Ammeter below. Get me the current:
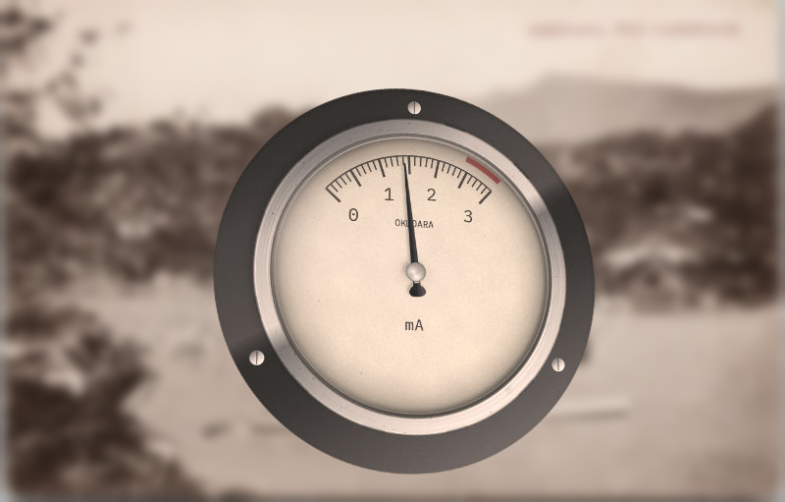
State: 1.4 mA
